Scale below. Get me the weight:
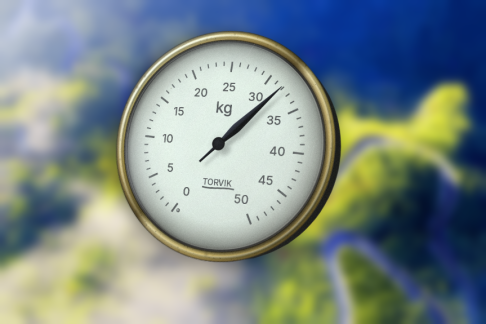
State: 32 kg
